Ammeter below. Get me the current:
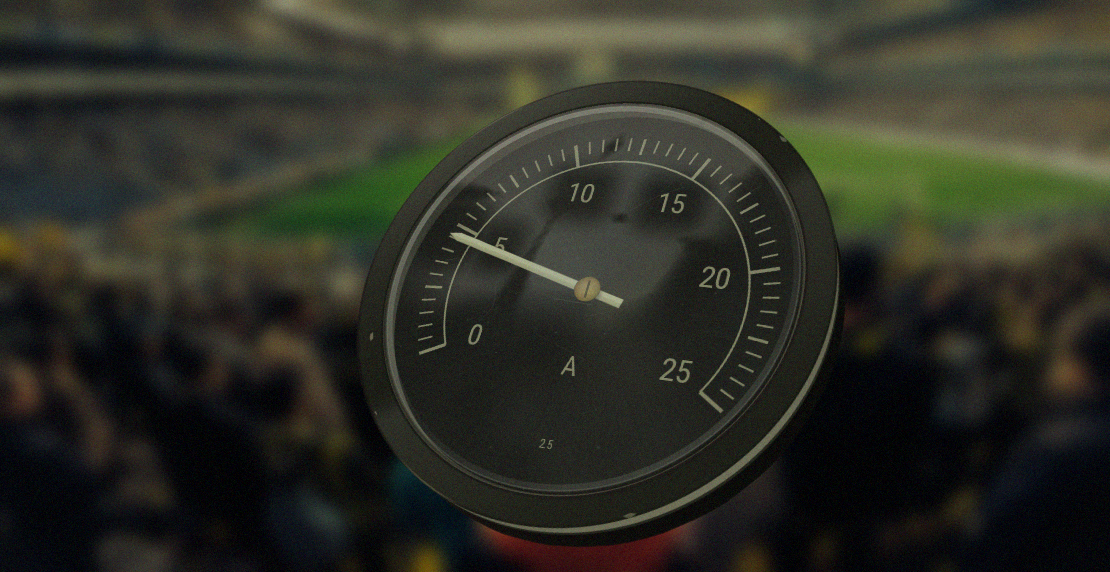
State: 4.5 A
